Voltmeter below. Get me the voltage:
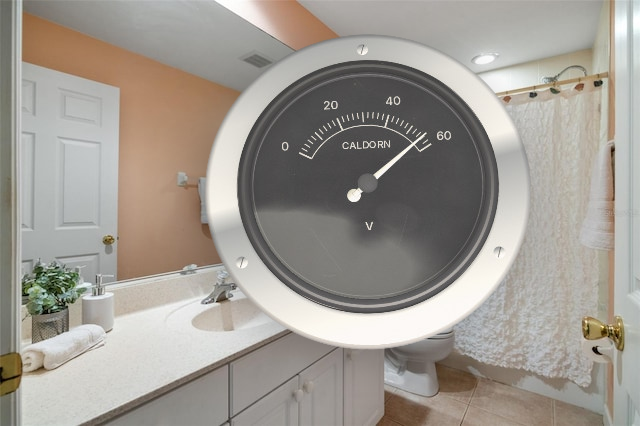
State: 56 V
